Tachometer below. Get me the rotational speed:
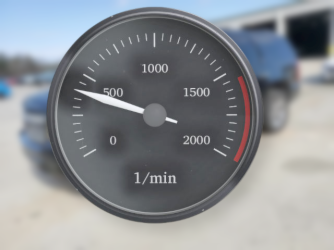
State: 400 rpm
